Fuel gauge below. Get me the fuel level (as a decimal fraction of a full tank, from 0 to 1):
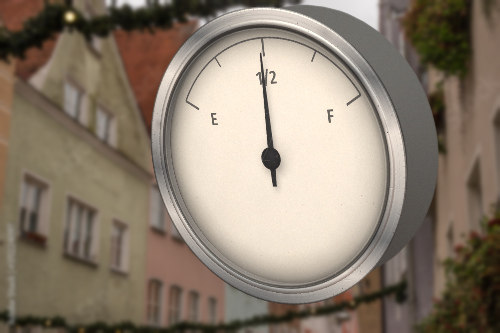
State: 0.5
